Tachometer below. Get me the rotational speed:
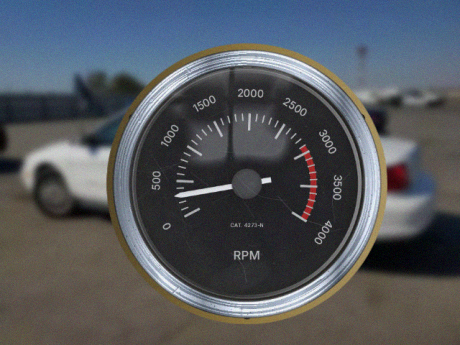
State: 300 rpm
